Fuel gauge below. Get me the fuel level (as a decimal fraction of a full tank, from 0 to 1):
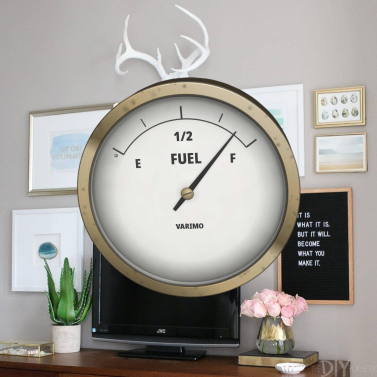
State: 0.875
